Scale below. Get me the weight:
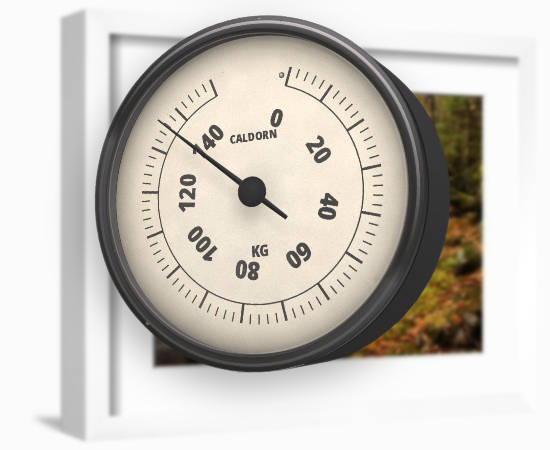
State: 136 kg
